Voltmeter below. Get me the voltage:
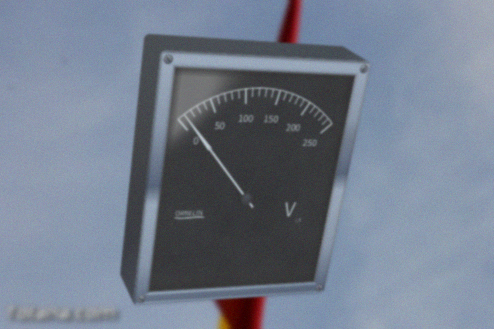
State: 10 V
